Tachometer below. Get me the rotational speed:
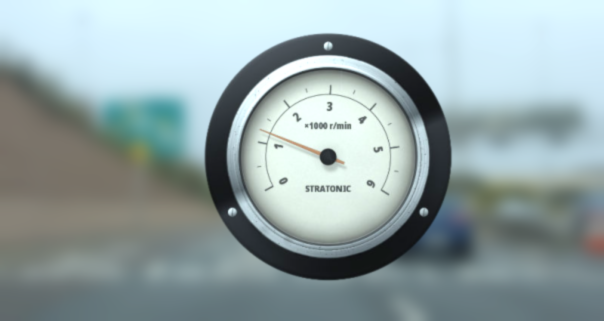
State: 1250 rpm
